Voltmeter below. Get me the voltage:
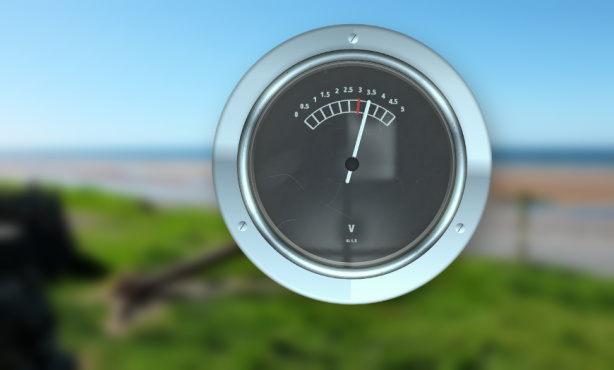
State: 3.5 V
